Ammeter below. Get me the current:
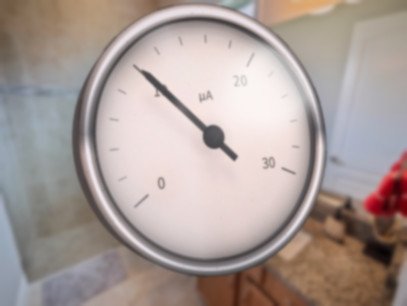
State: 10 µA
